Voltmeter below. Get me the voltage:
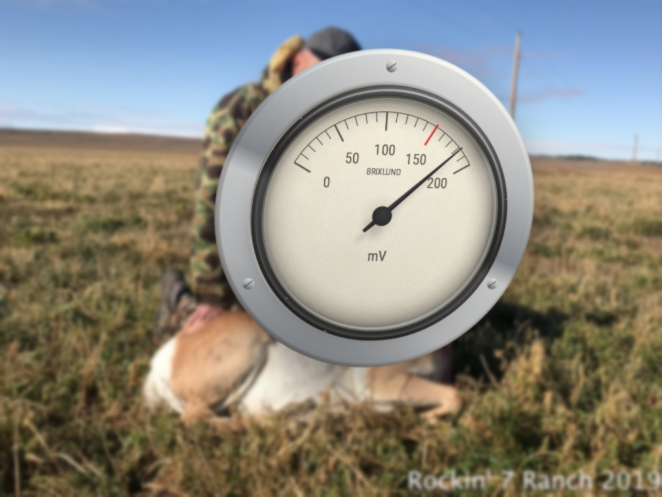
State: 180 mV
